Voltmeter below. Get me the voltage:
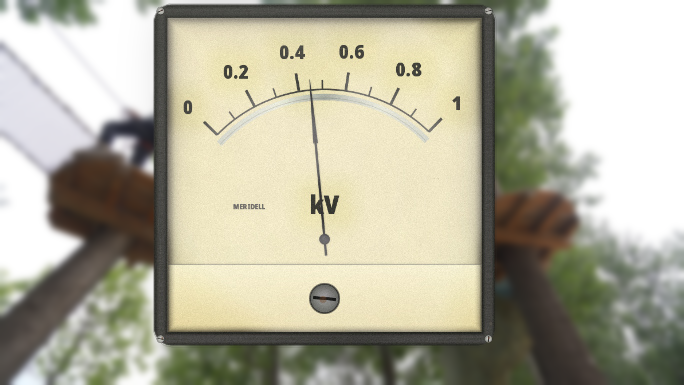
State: 0.45 kV
